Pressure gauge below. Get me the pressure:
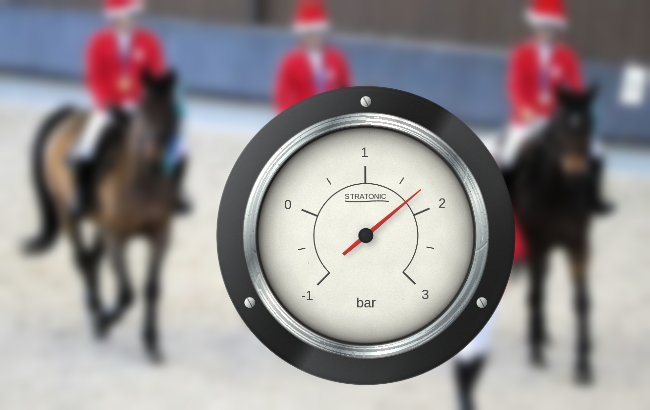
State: 1.75 bar
